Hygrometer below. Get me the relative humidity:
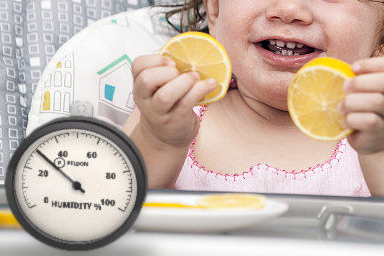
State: 30 %
